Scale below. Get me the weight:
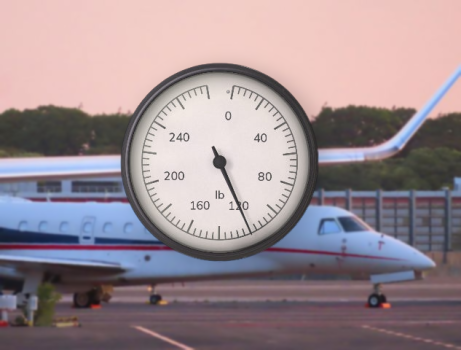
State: 120 lb
